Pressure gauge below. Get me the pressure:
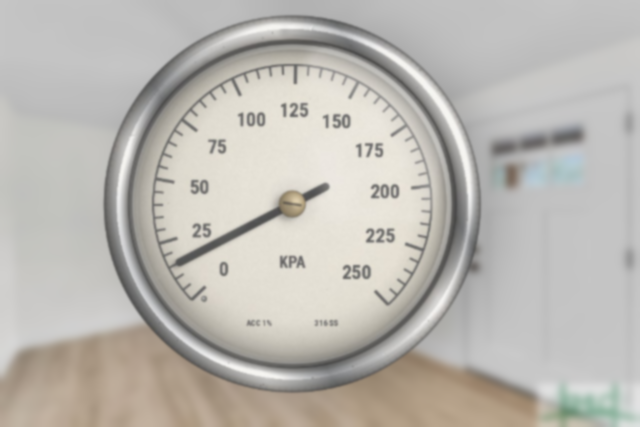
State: 15 kPa
